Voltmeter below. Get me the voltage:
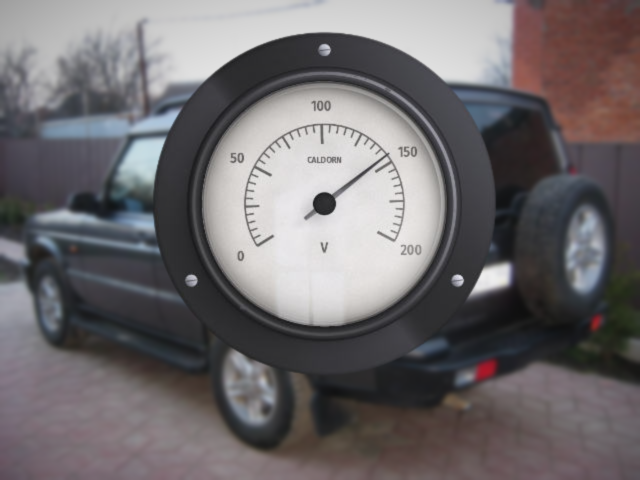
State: 145 V
